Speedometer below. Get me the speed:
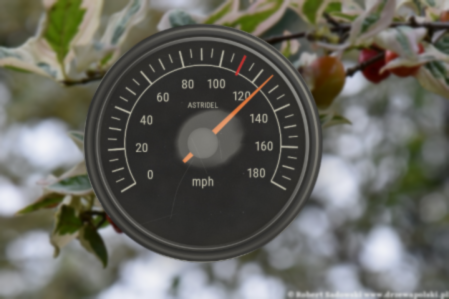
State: 125 mph
